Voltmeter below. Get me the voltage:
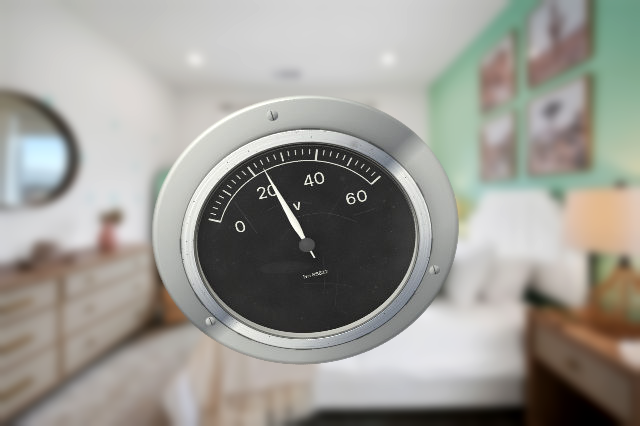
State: 24 V
